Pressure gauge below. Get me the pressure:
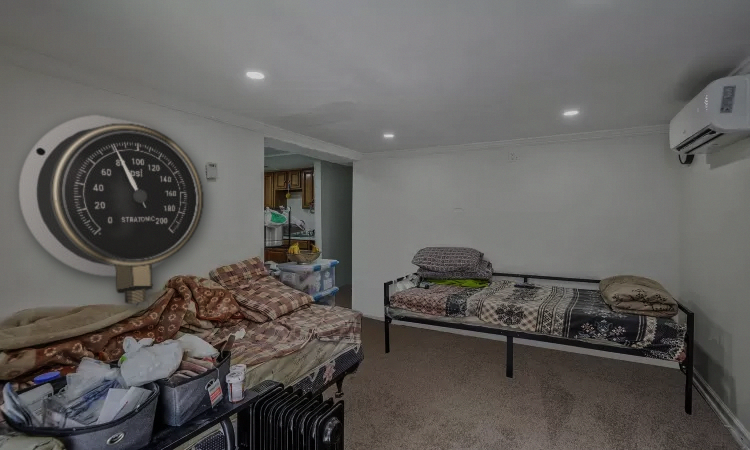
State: 80 psi
